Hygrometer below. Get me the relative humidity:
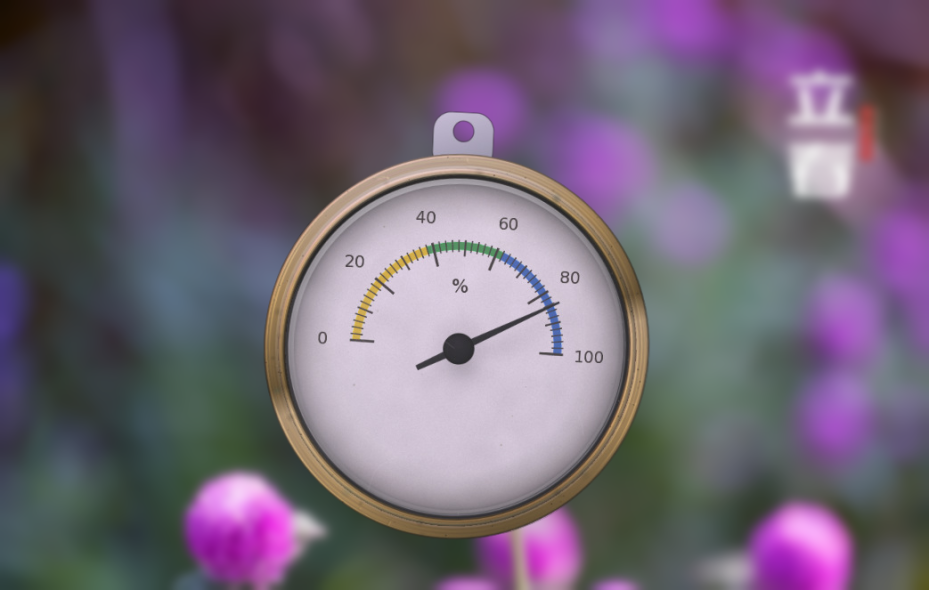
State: 84 %
